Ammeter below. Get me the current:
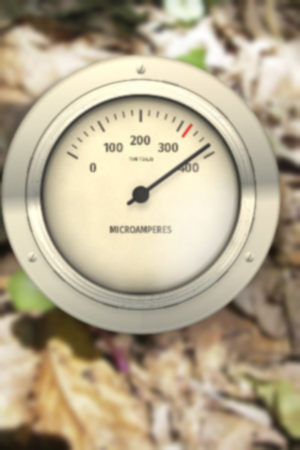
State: 380 µA
